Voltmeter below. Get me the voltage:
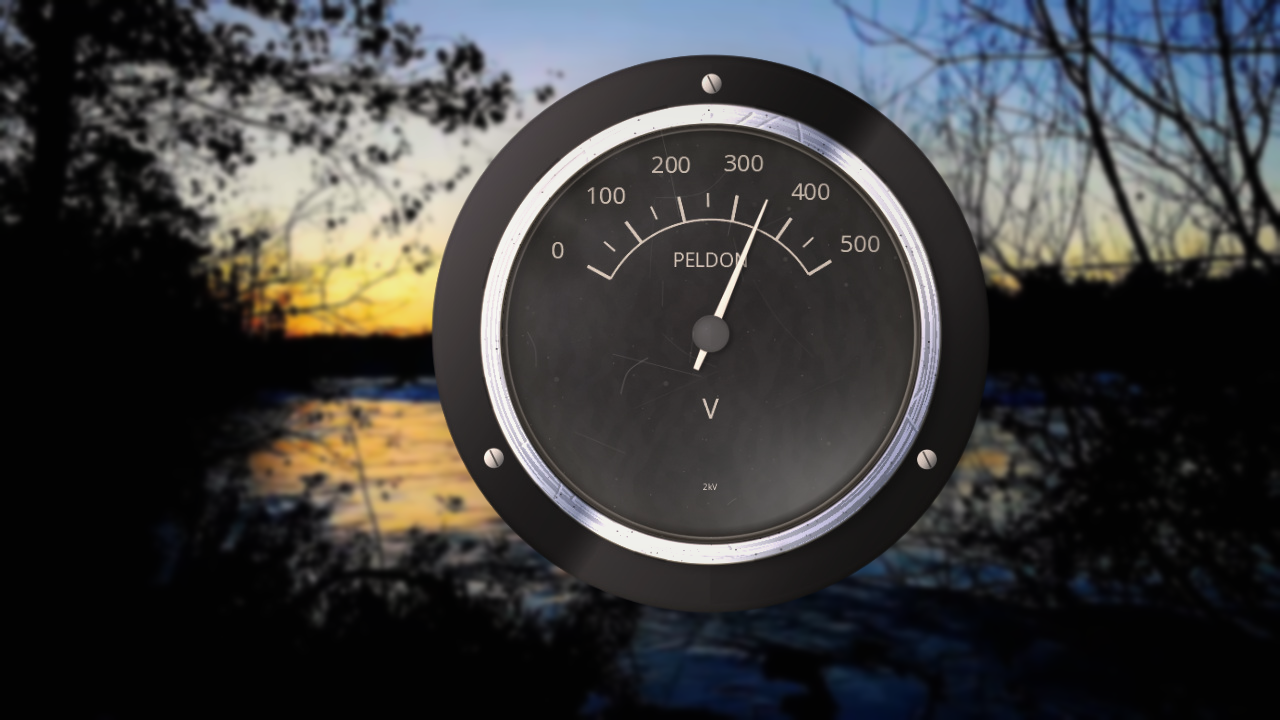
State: 350 V
